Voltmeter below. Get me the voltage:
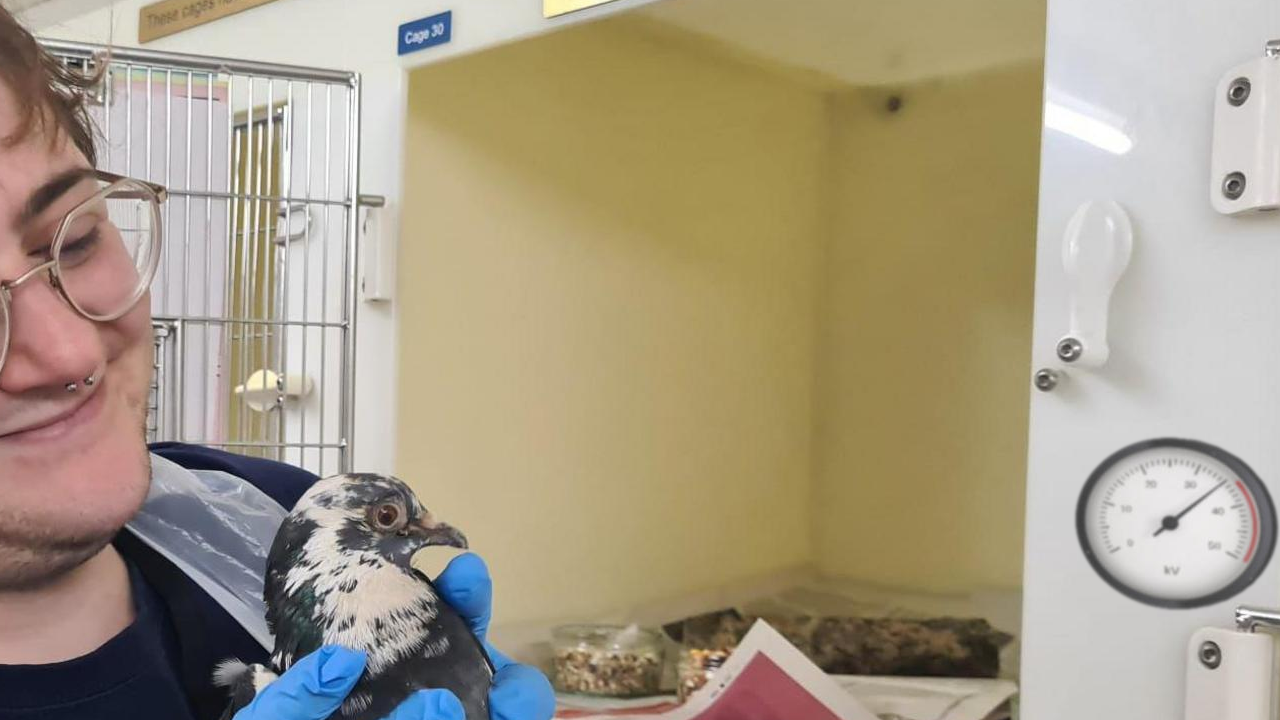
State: 35 kV
